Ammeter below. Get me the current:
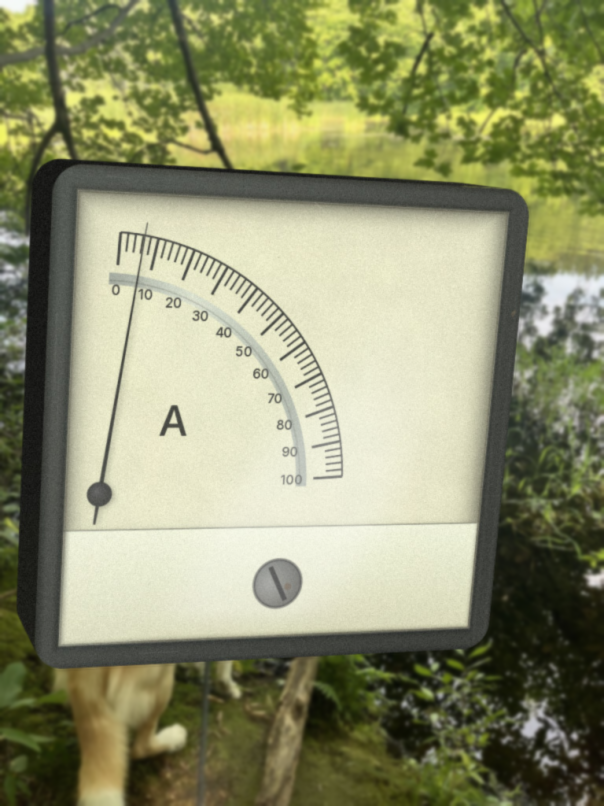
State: 6 A
